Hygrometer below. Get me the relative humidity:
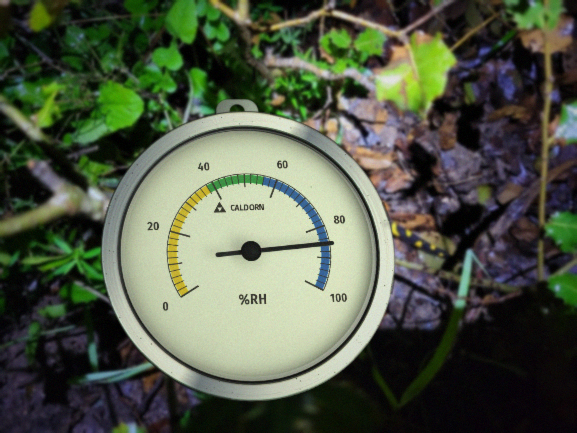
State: 86 %
